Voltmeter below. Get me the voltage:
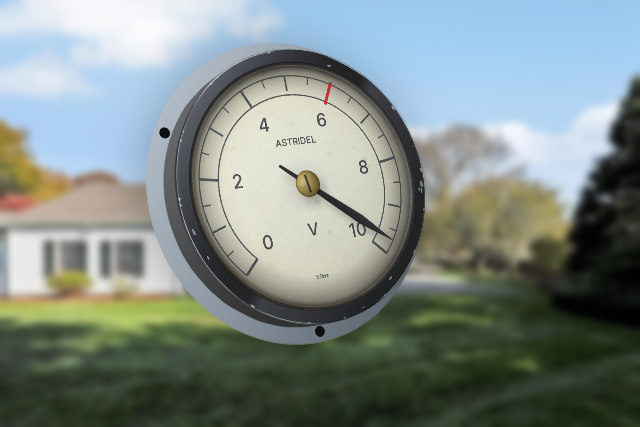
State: 9.75 V
